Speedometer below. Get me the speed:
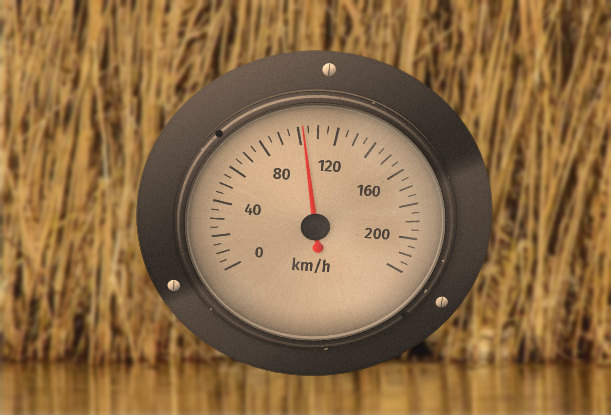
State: 102.5 km/h
